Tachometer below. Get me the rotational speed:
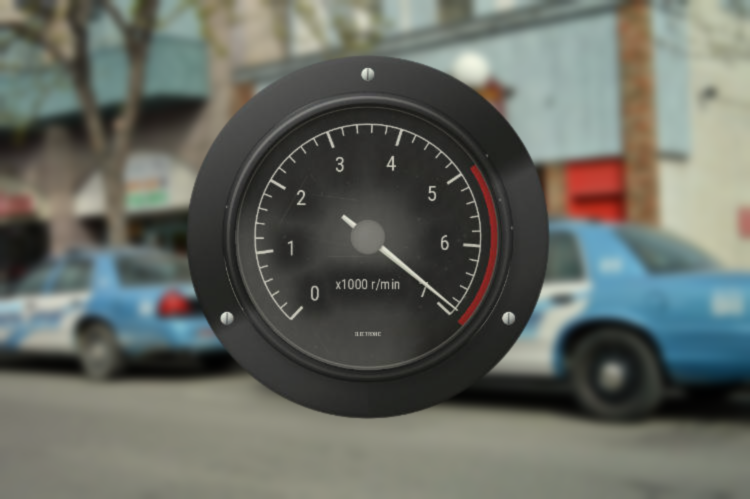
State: 6900 rpm
